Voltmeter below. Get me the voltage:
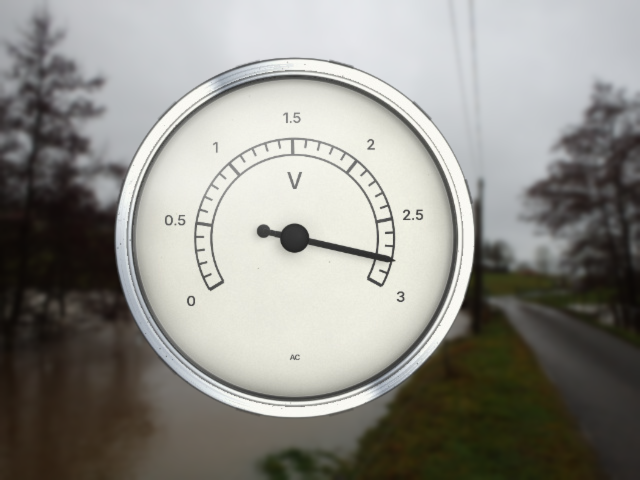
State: 2.8 V
